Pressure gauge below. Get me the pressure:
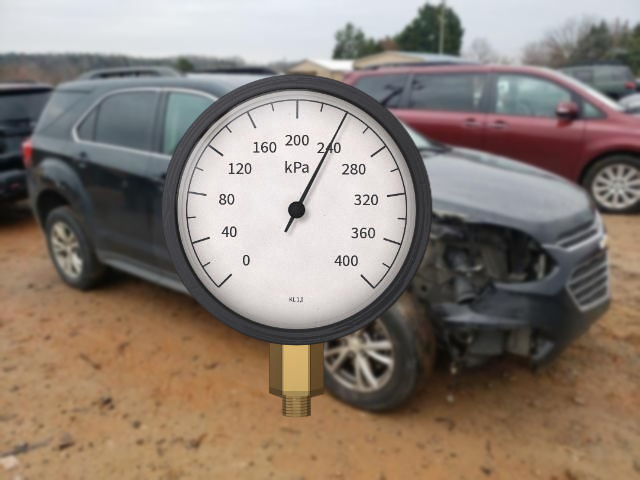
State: 240 kPa
